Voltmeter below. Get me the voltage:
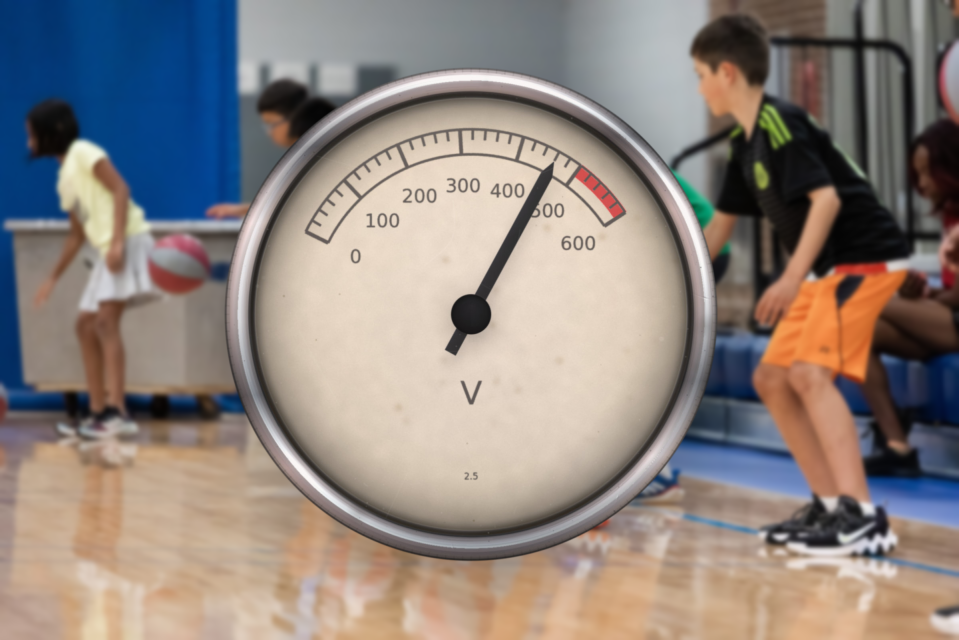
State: 460 V
